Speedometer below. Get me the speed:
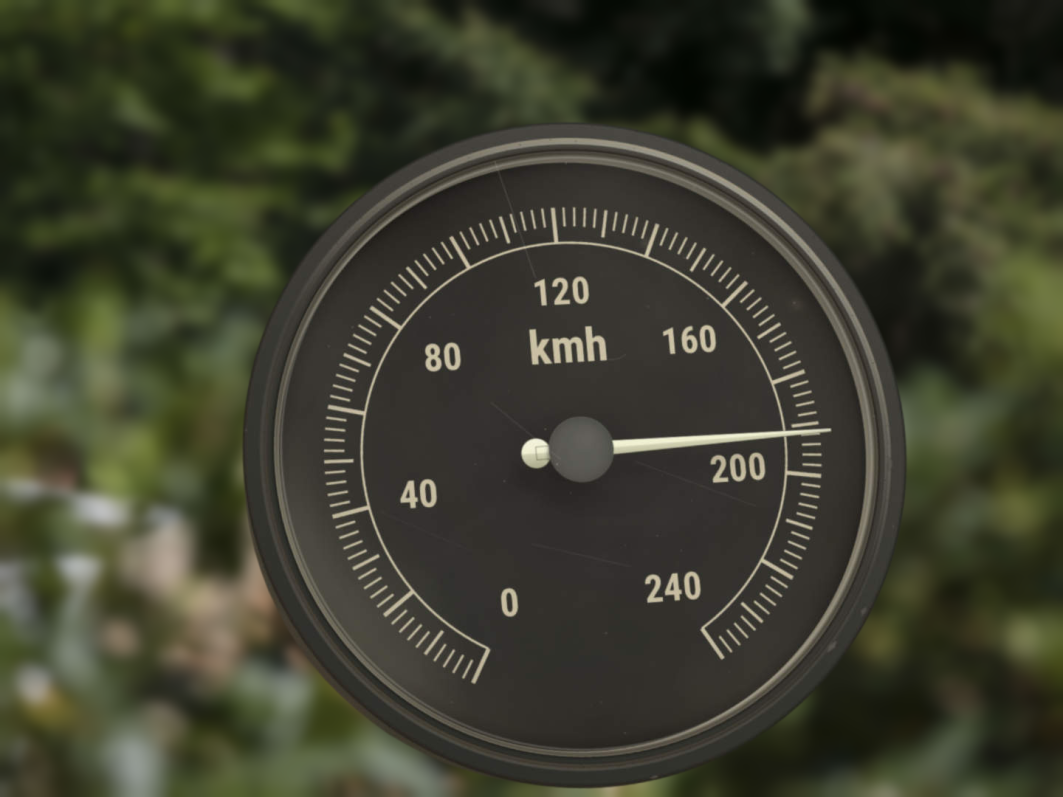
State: 192 km/h
